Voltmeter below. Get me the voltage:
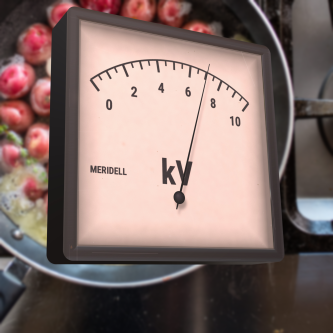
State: 7 kV
